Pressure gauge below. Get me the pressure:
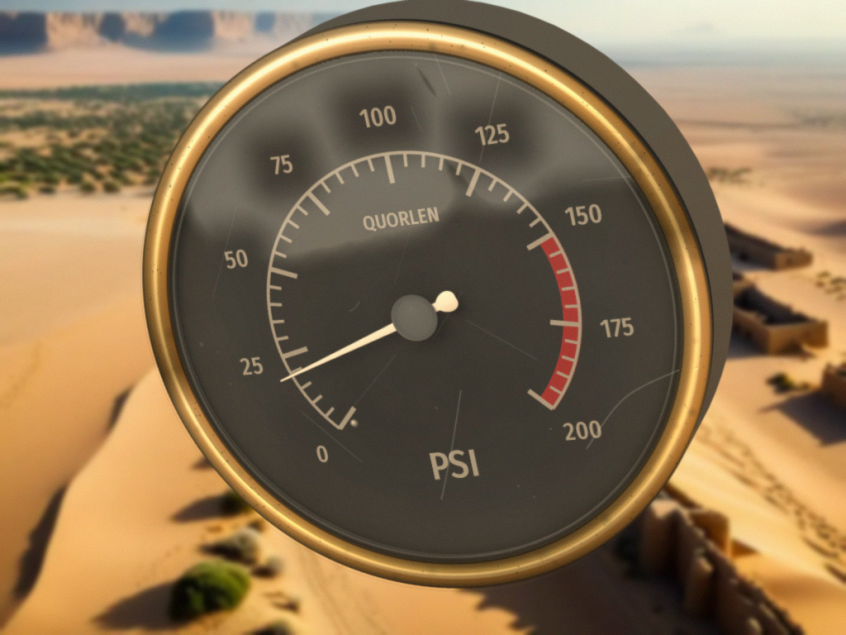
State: 20 psi
